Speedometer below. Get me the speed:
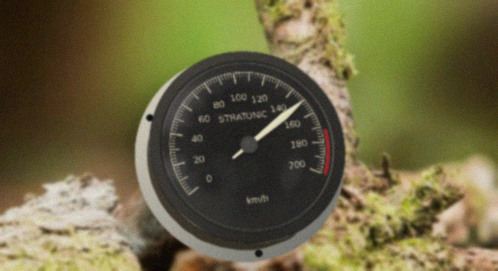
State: 150 km/h
